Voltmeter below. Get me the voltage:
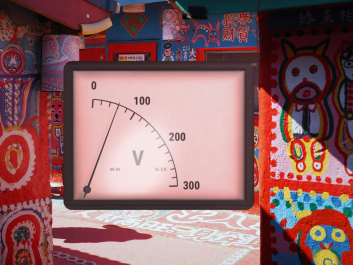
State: 60 V
